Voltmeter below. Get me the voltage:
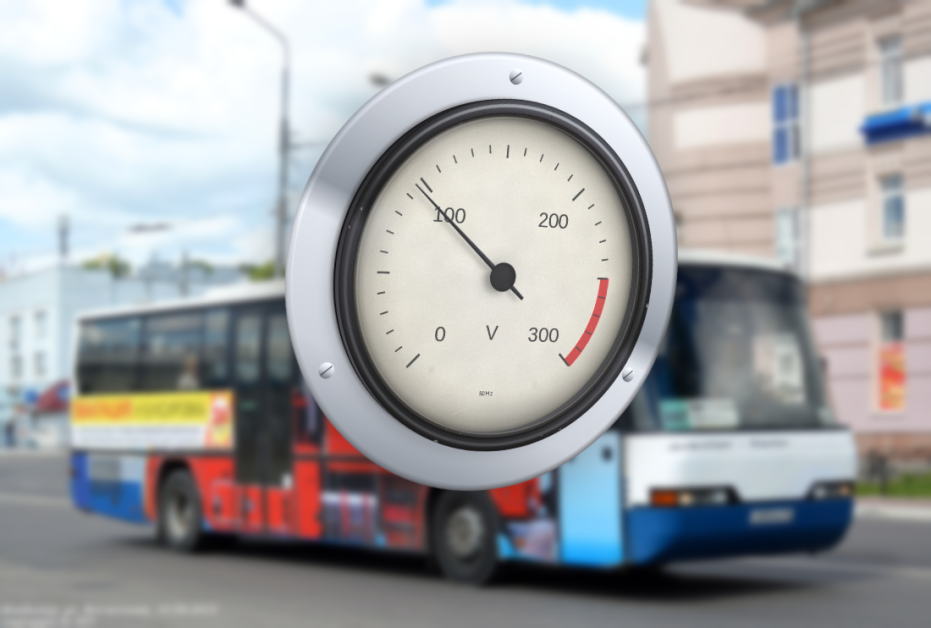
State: 95 V
